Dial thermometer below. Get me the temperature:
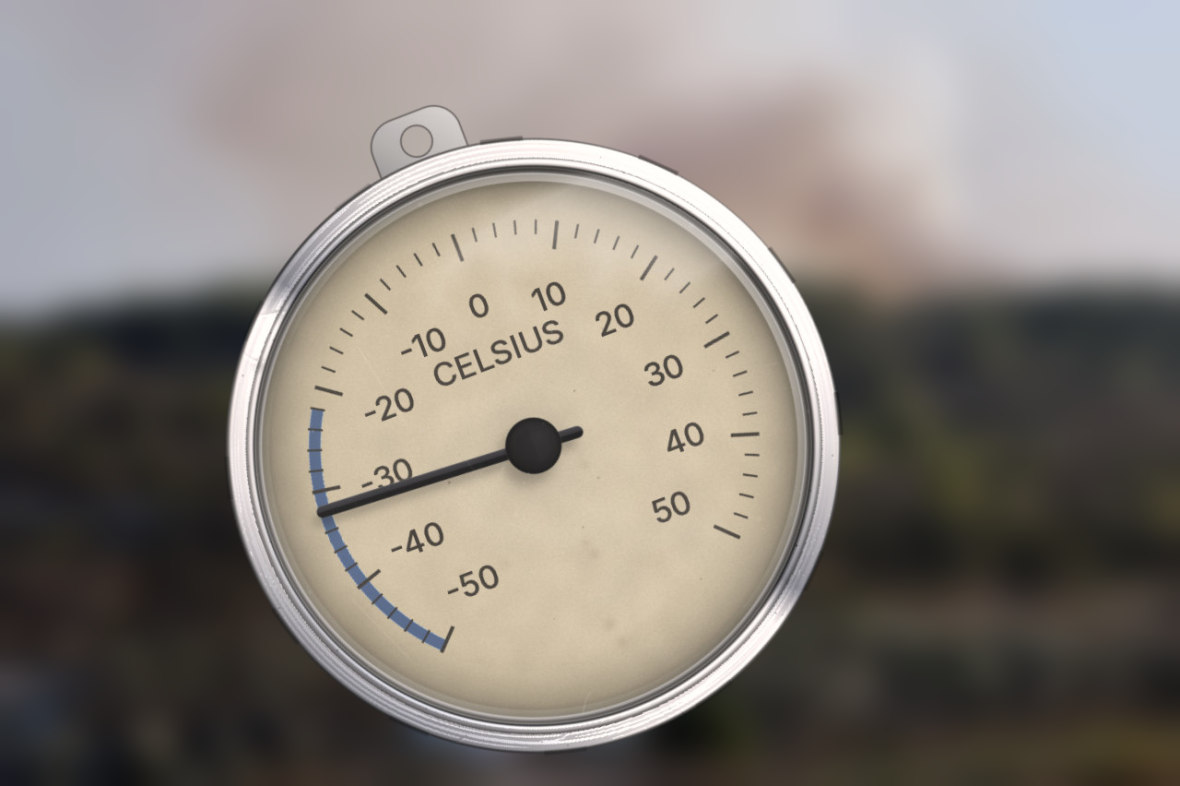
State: -32 °C
